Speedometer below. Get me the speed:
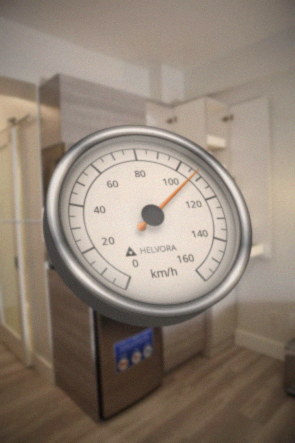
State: 107.5 km/h
